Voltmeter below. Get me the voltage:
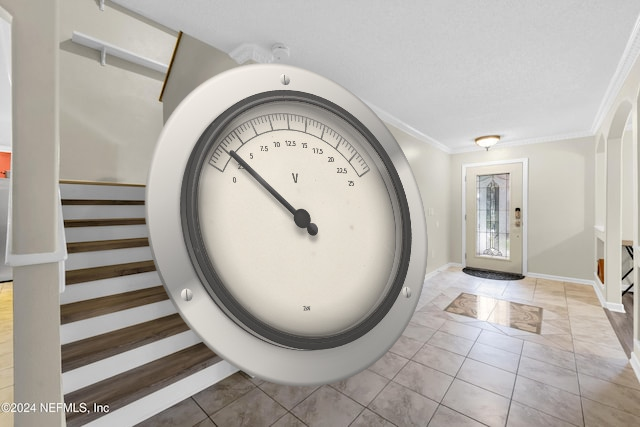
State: 2.5 V
